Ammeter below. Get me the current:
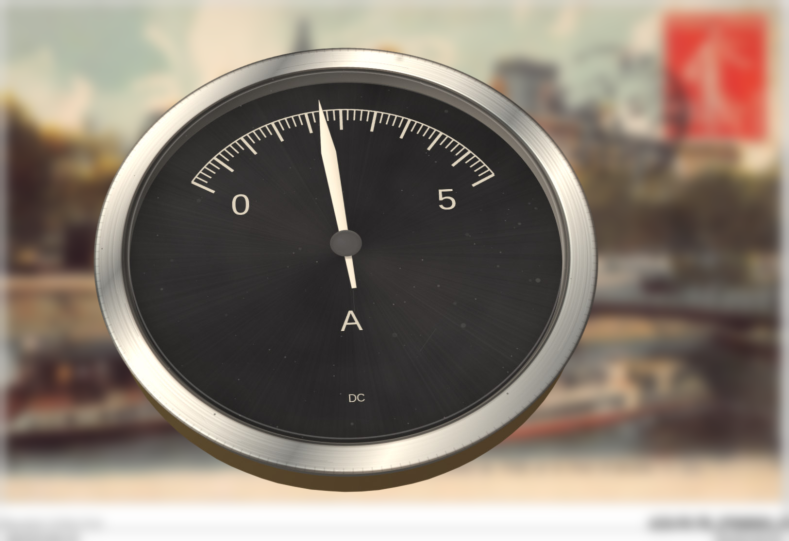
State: 2.2 A
